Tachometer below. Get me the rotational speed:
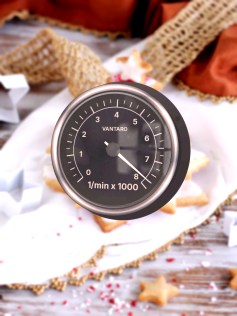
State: 7750 rpm
